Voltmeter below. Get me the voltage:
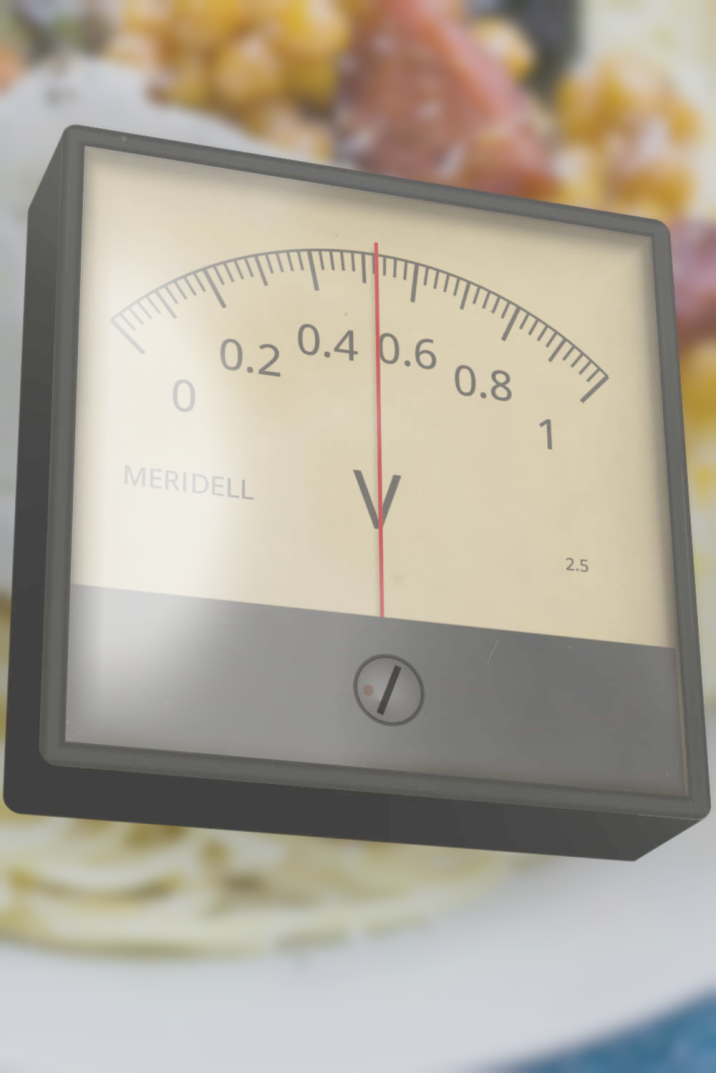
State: 0.52 V
